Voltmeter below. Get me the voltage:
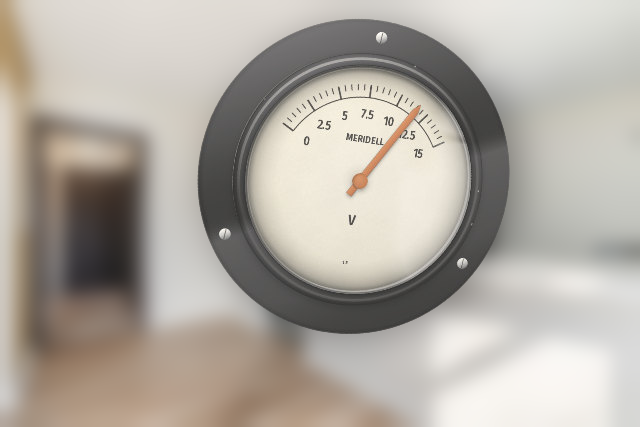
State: 11.5 V
